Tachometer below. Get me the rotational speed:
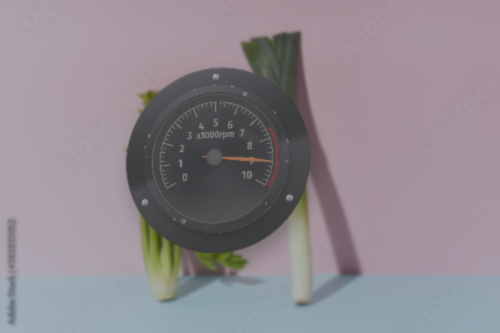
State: 9000 rpm
